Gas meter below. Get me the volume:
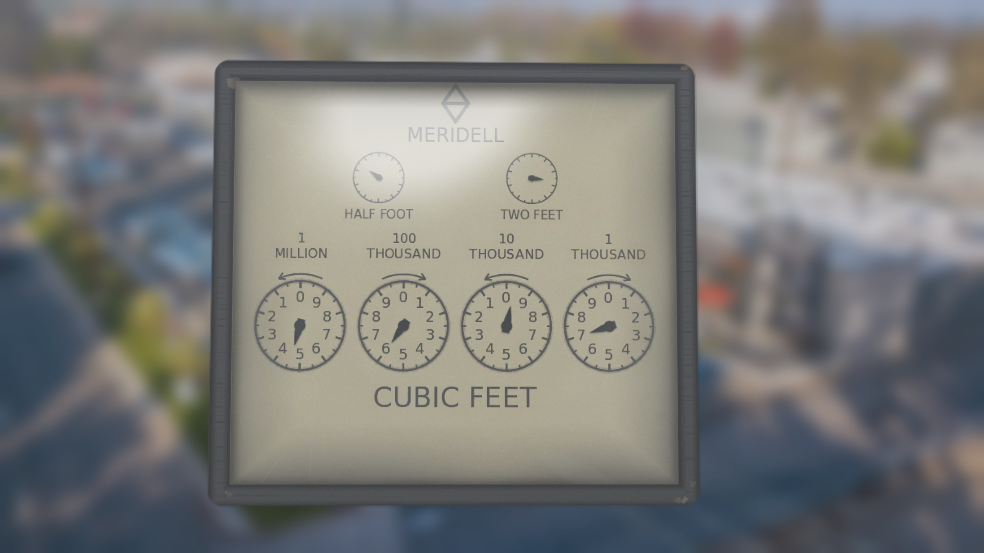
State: 459700 ft³
